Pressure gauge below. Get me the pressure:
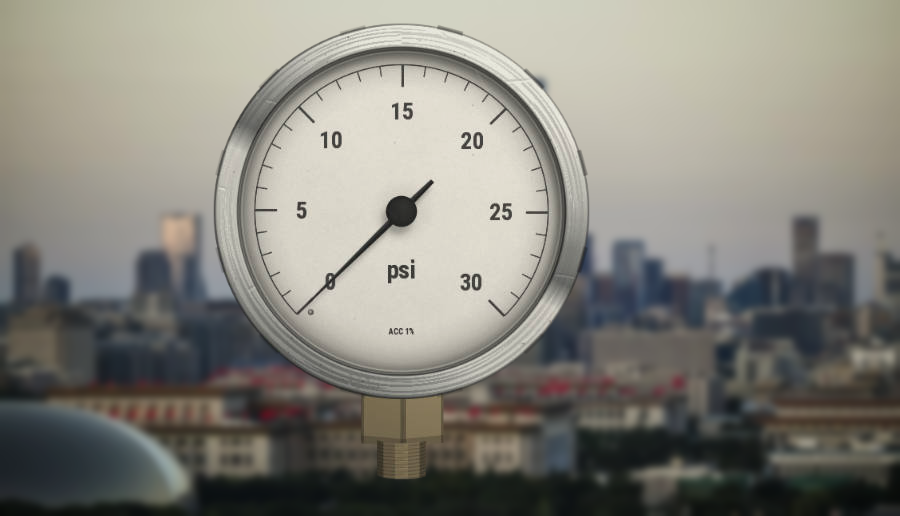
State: 0 psi
